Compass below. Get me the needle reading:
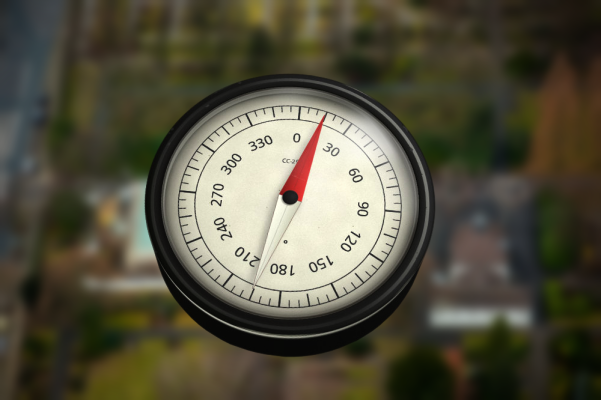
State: 15 °
